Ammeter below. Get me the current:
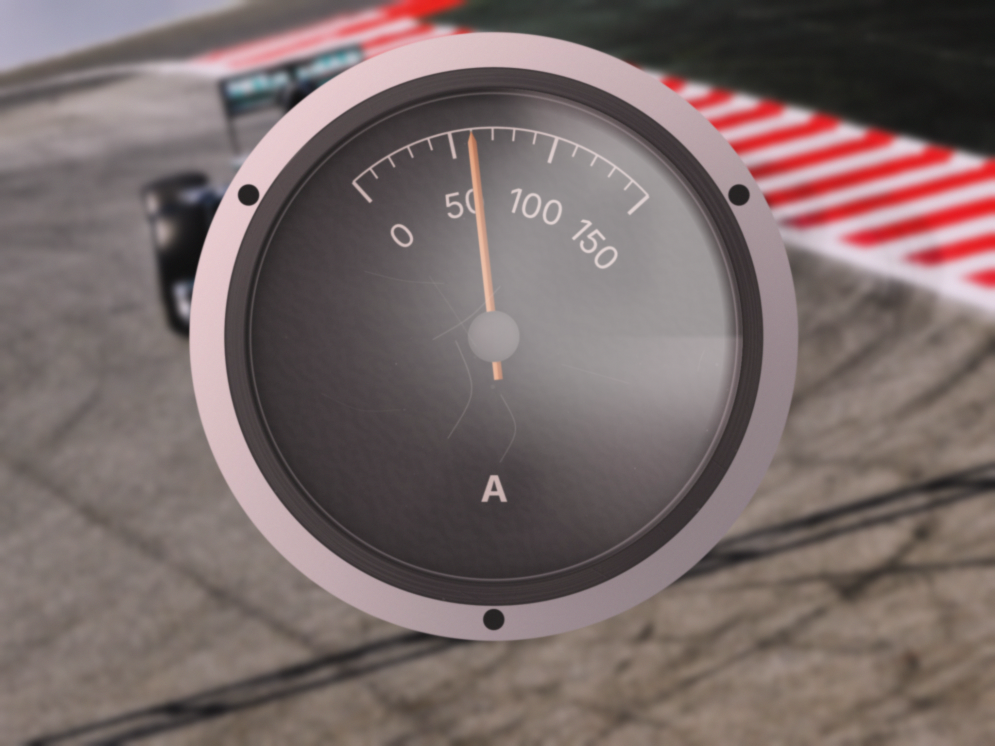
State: 60 A
